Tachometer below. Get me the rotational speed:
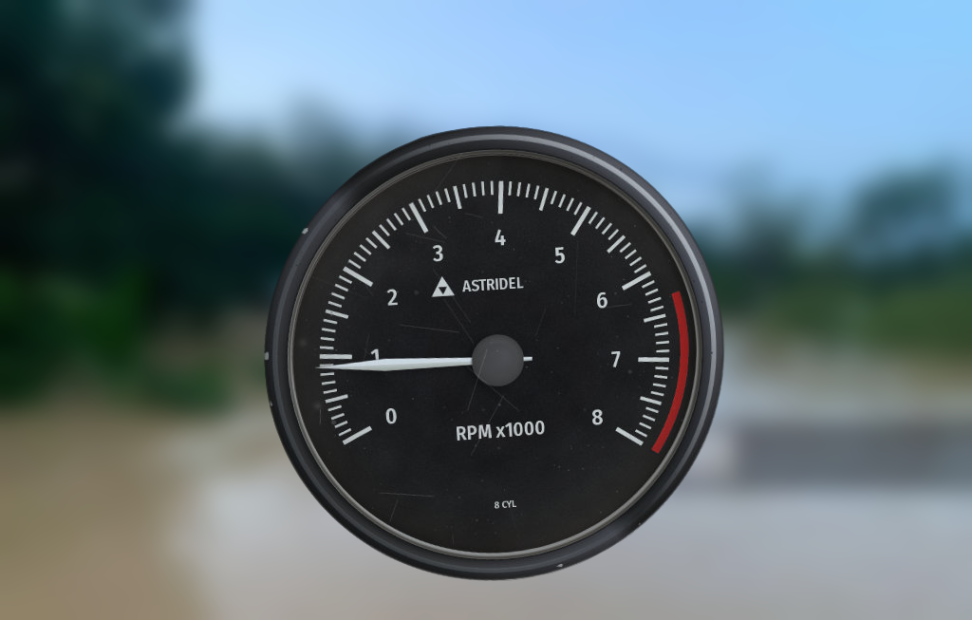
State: 900 rpm
